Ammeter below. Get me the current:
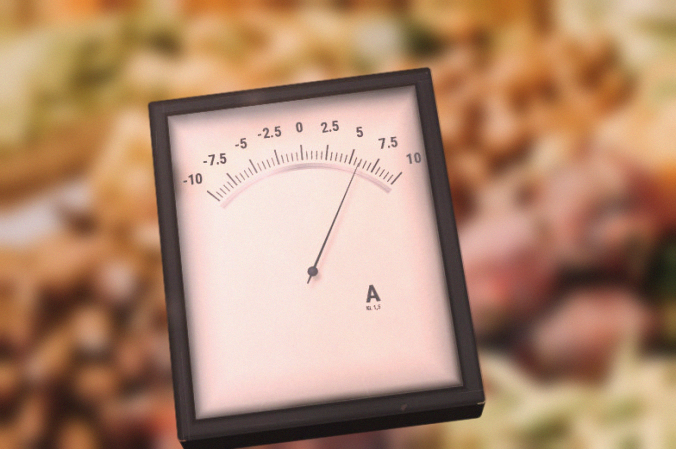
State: 6 A
